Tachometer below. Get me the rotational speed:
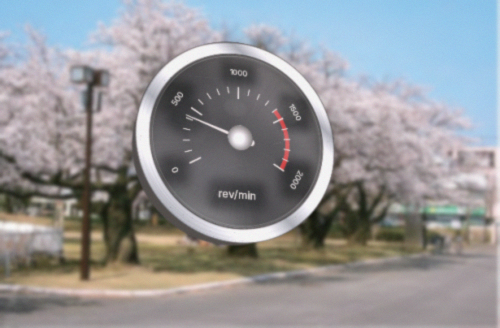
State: 400 rpm
